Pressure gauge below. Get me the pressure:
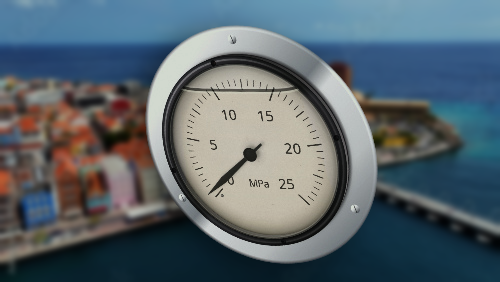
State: 0.5 MPa
